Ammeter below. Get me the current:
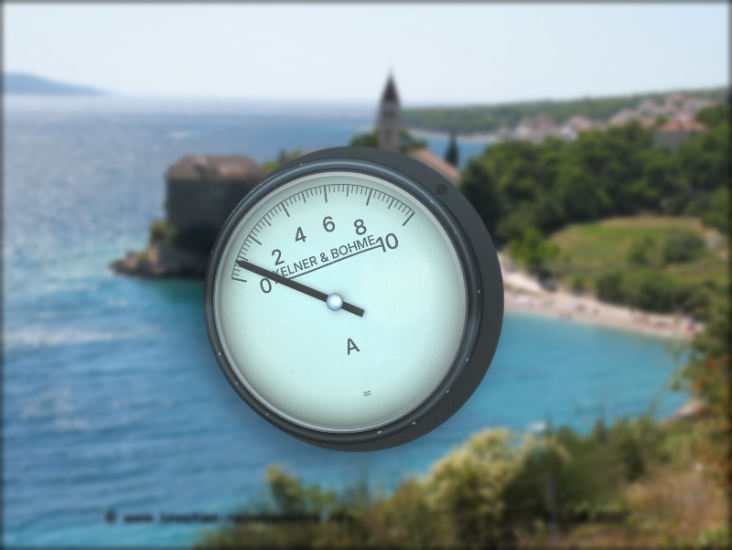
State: 0.8 A
